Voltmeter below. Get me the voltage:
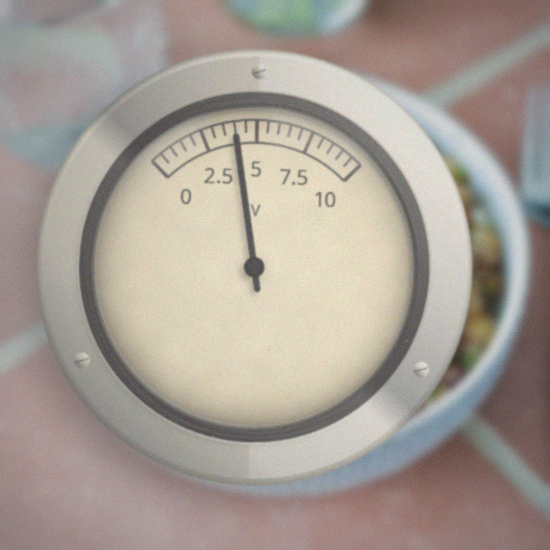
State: 4 V
